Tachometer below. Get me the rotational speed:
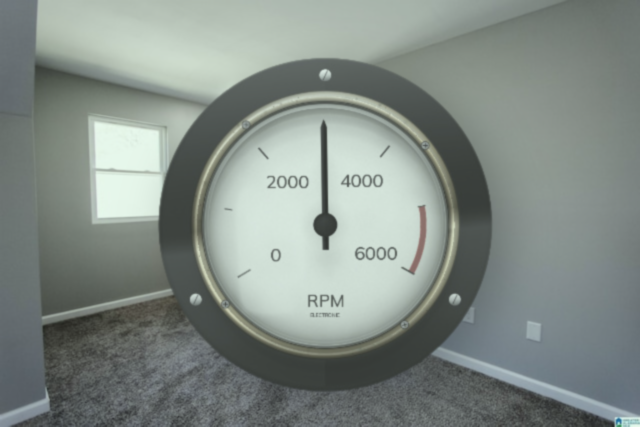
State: 3000 rpm
